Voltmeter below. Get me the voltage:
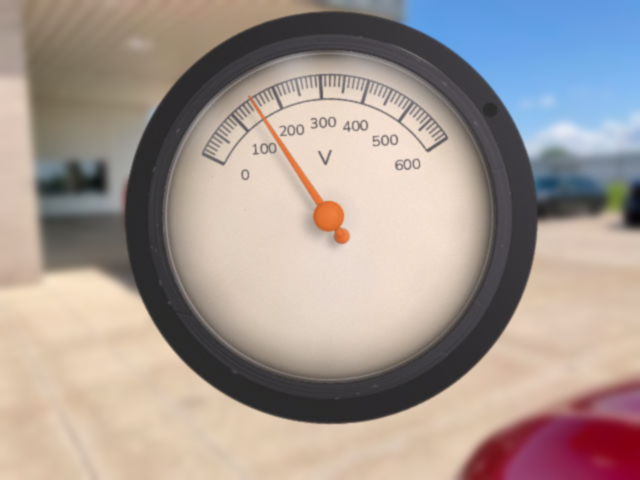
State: 150 V
